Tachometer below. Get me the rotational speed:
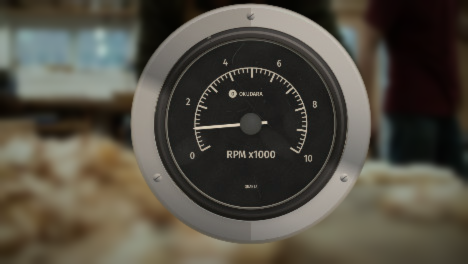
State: 1000 rpm
